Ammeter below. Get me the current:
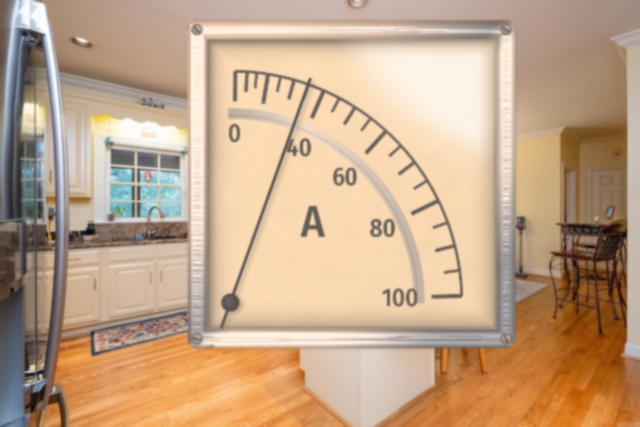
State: 35 A
